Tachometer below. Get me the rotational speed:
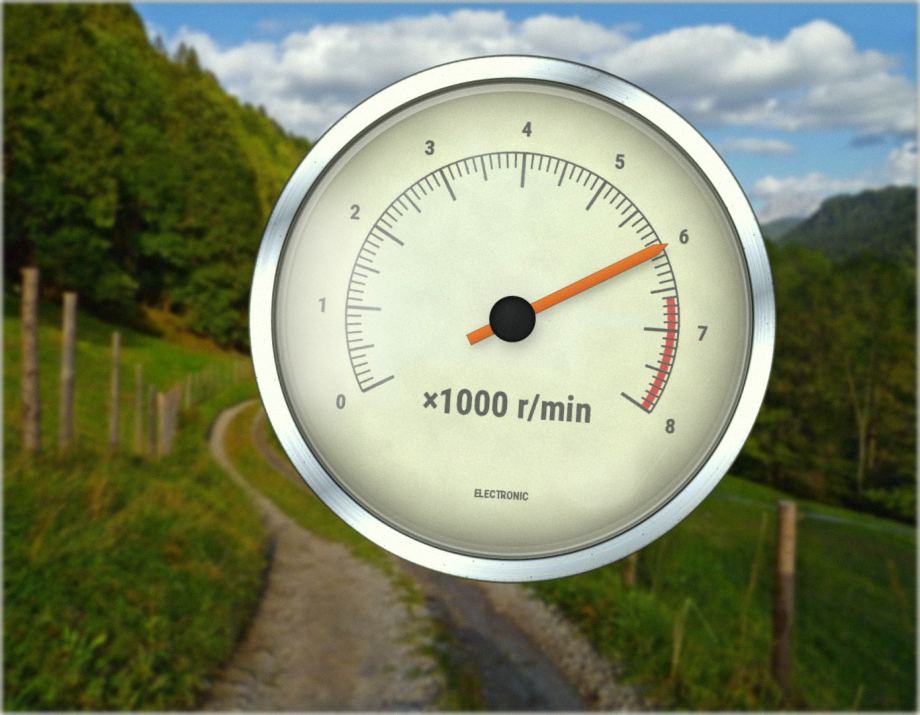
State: 6000 rpm
